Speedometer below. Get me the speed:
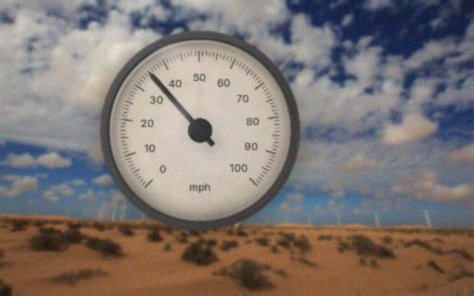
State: 35 mph
